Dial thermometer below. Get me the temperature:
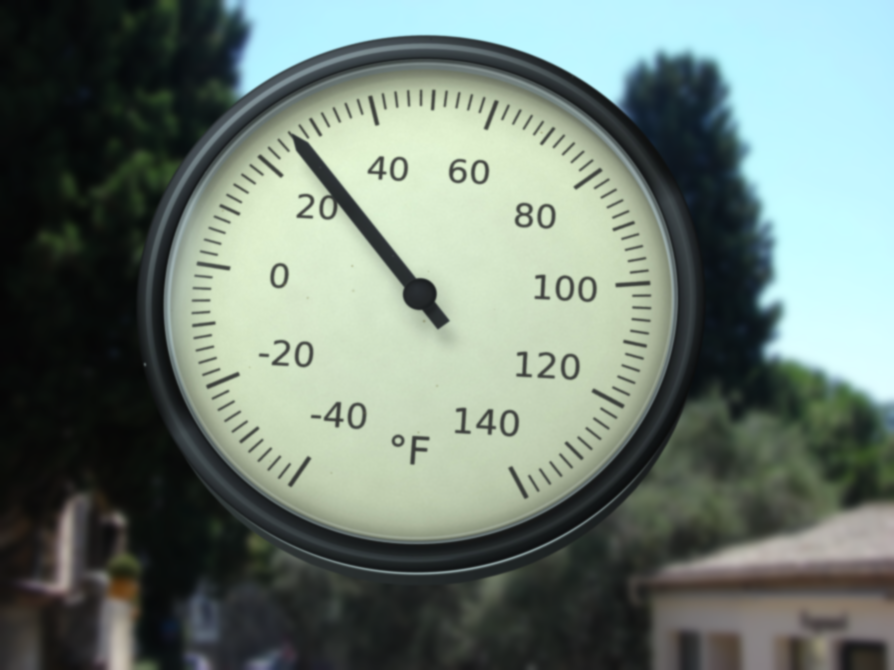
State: 26 °F
